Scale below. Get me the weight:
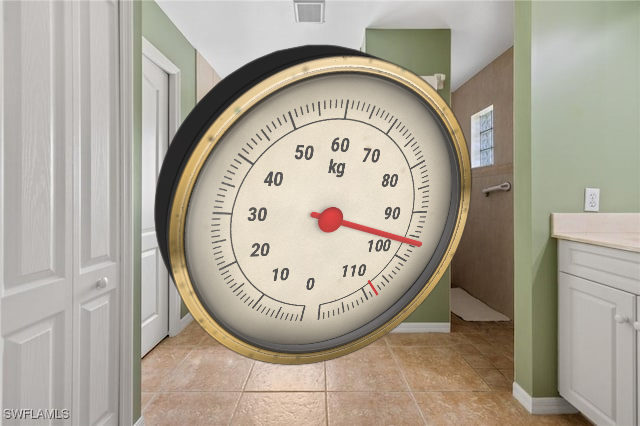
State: 96 kg
